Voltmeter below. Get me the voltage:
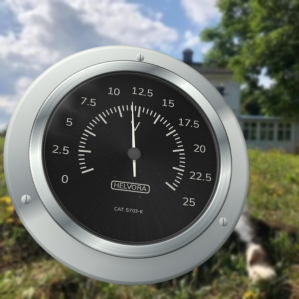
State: 11.5 V
